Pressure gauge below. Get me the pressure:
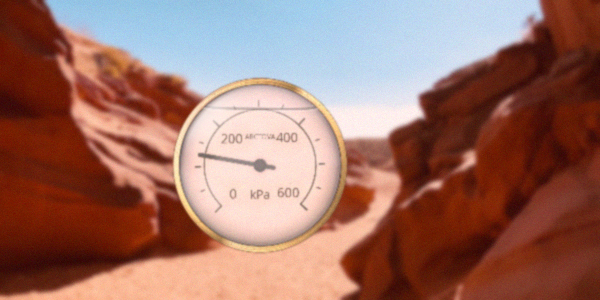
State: 125 kPa
